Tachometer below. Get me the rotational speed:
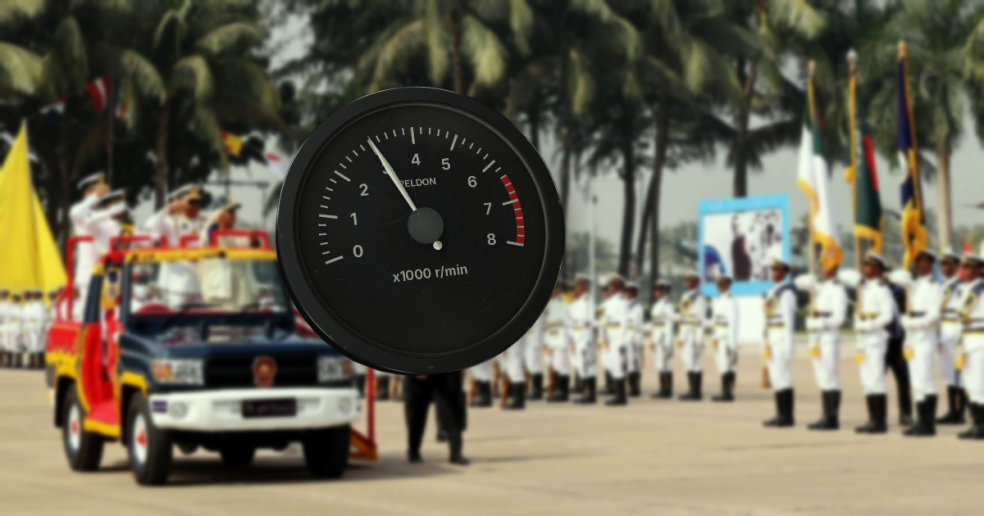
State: 3000 rpm
